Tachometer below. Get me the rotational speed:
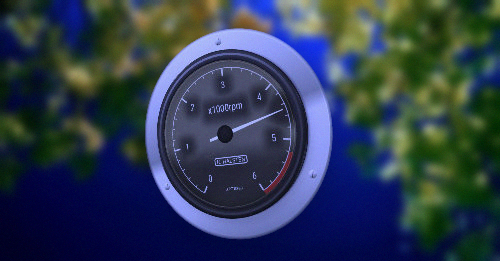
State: 4500 rpm
